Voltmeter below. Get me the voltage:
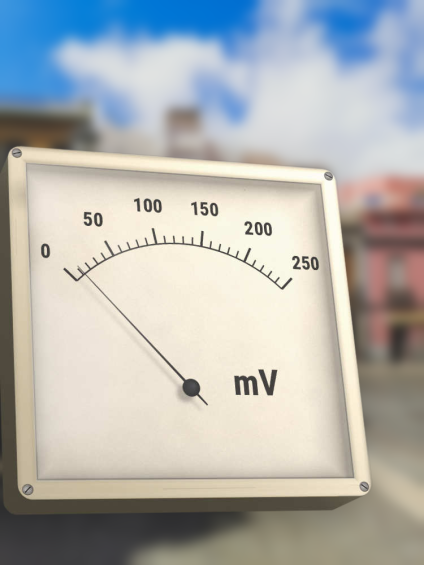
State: 10 mV
